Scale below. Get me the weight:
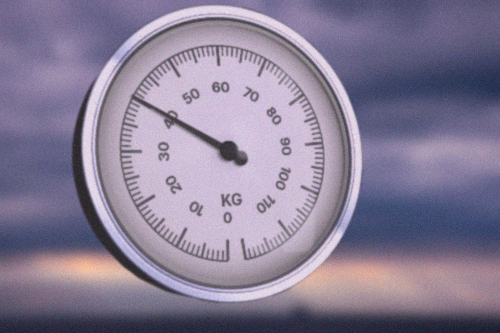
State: 40 kg
